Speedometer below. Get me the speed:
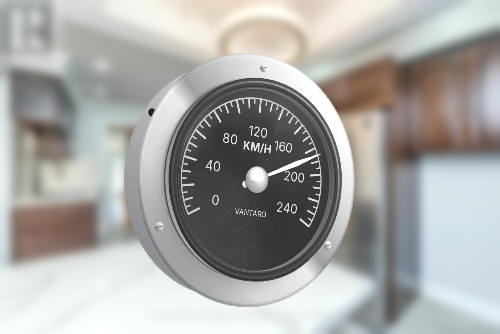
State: 185 km/h
